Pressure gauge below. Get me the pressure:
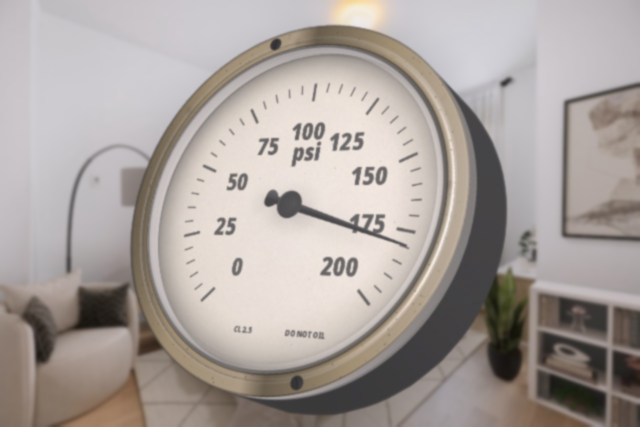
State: 180 psi
